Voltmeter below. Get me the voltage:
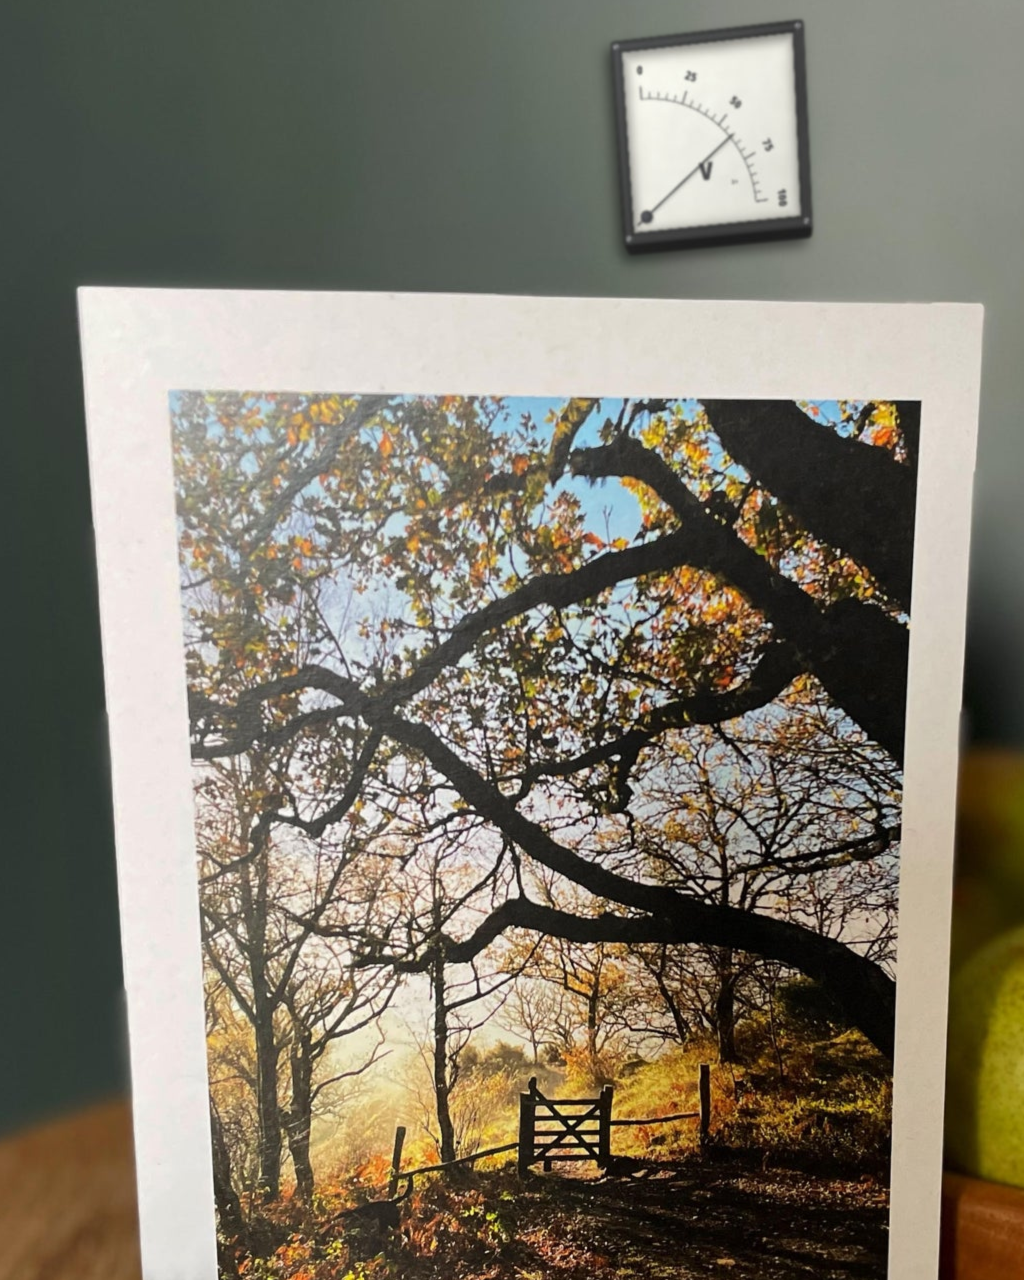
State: 60 V
